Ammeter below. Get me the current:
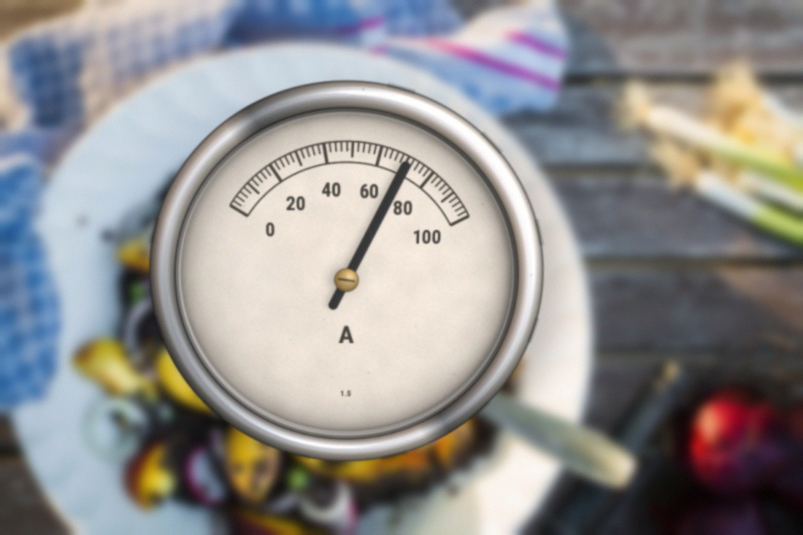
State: 70 A
